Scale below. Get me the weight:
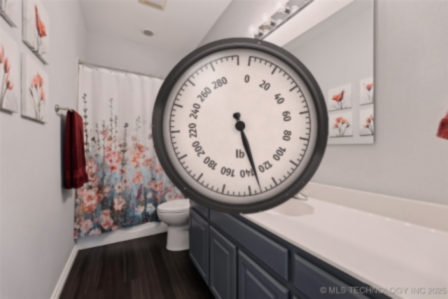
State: 132 lb
